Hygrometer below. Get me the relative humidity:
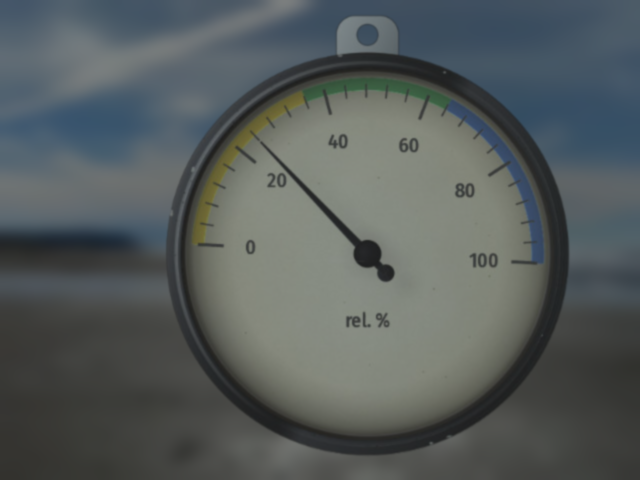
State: 24 %
